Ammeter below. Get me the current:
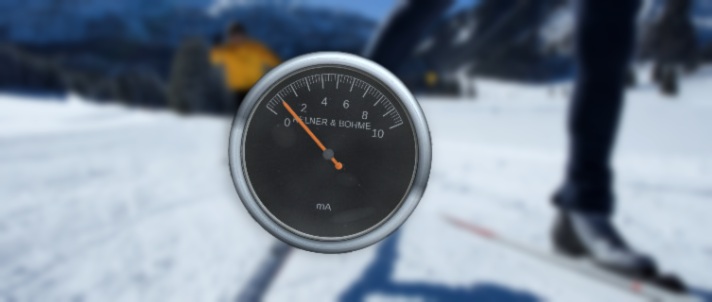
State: 1 mA
